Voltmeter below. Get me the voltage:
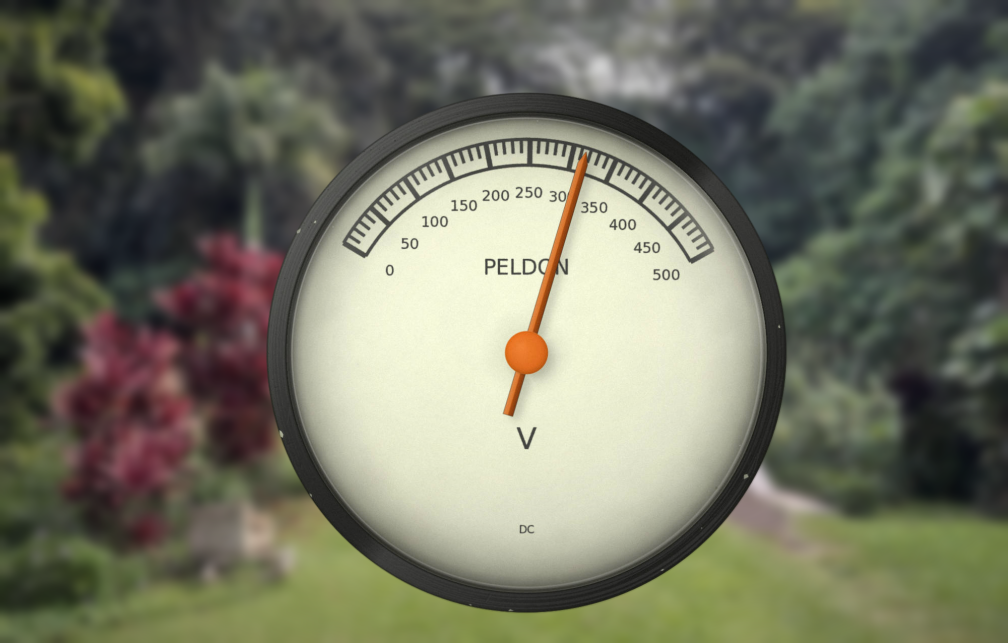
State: 315 V
